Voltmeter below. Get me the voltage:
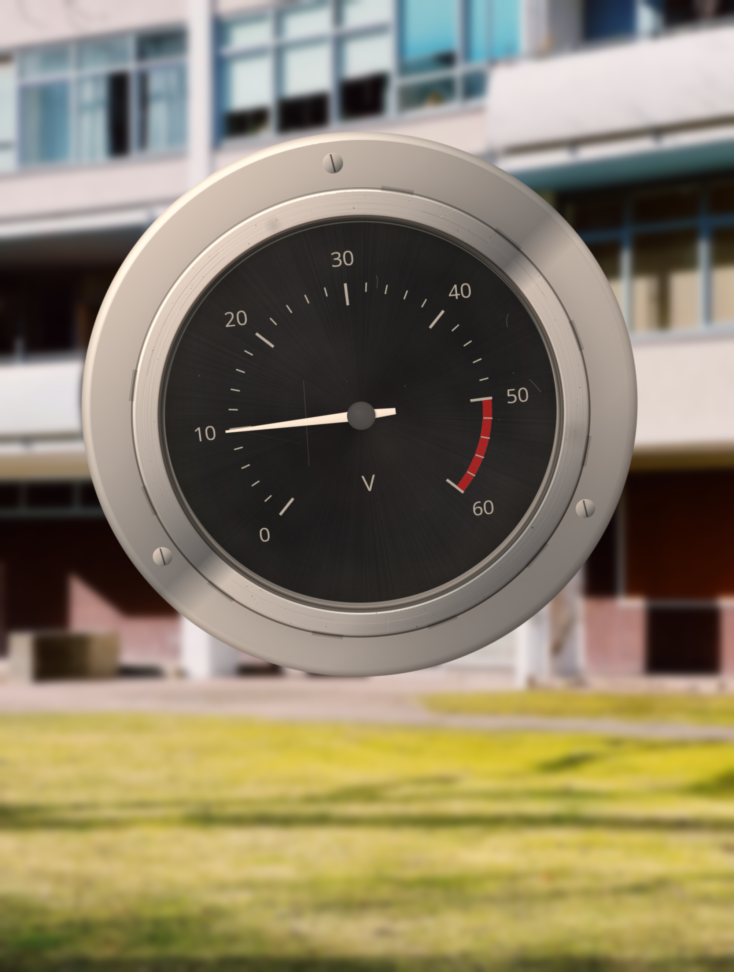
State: 10 V
